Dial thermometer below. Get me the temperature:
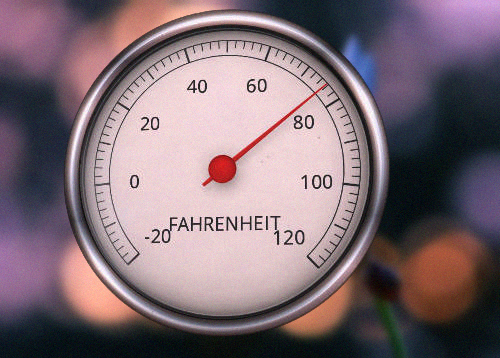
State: 76 °F
